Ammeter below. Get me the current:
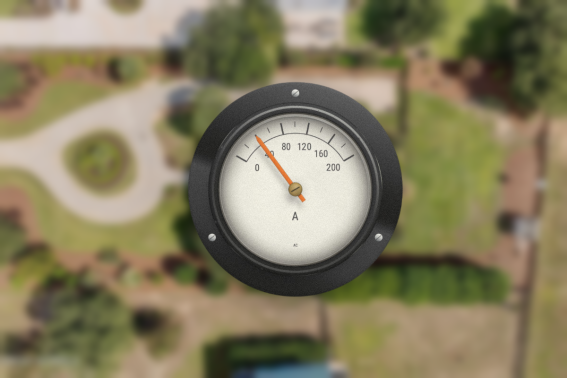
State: 40 A
